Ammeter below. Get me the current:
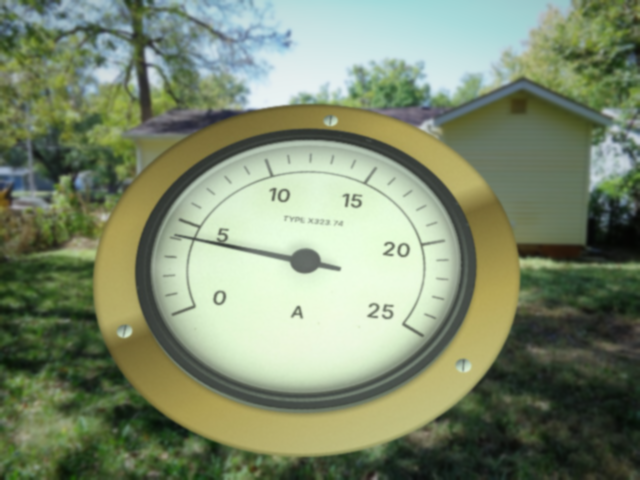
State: 4 A
